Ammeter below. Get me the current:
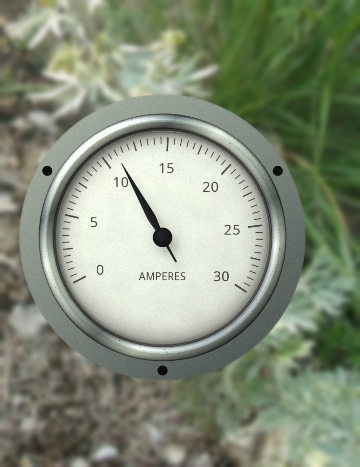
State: 11 A
